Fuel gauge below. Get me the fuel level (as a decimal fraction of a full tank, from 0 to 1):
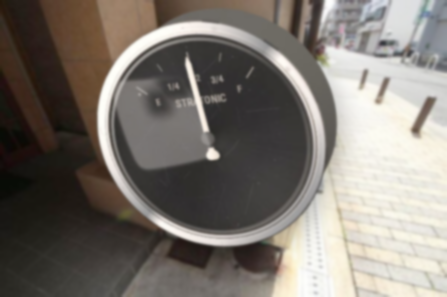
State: 0.5
